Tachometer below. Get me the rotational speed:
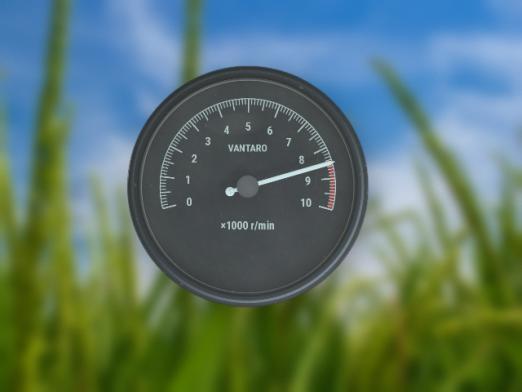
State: 8500 rpm
